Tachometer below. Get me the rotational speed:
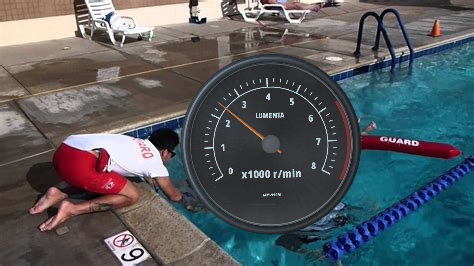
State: 2400 rpm
